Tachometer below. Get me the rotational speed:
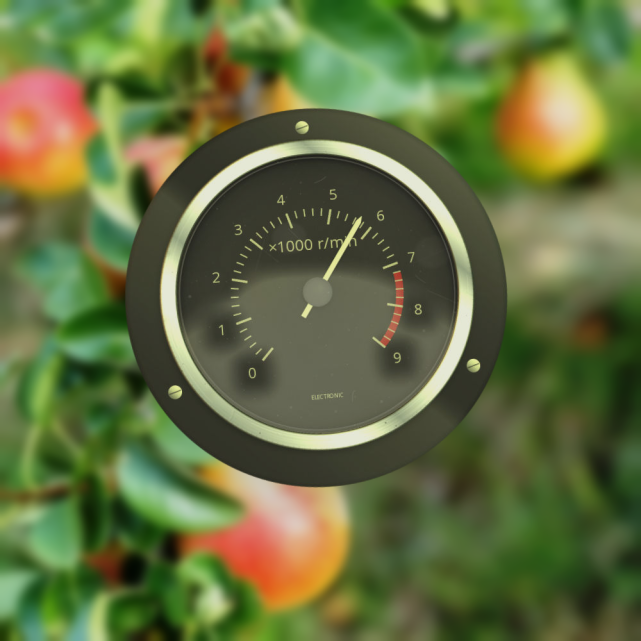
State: 5700 rpm
